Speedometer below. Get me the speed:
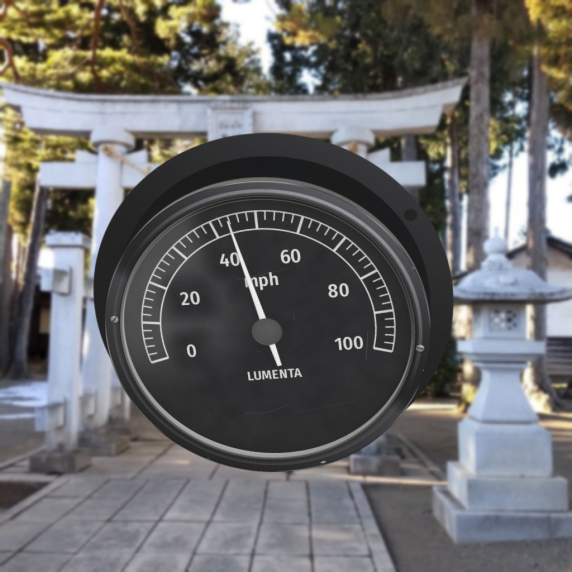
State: 44 mph
